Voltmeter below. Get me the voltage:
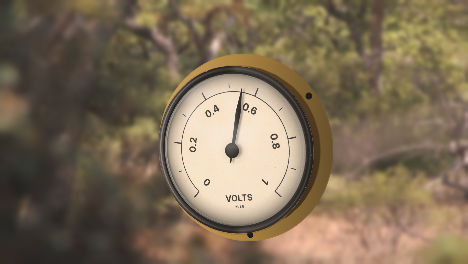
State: 0.55 V
